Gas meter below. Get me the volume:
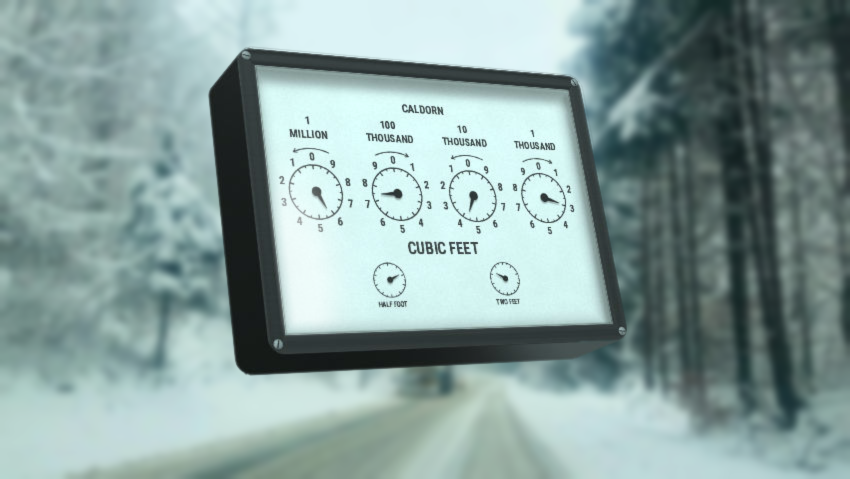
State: 574300 ft³
